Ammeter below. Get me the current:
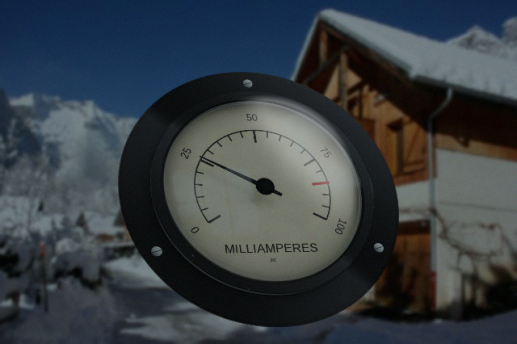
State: 25 mA
